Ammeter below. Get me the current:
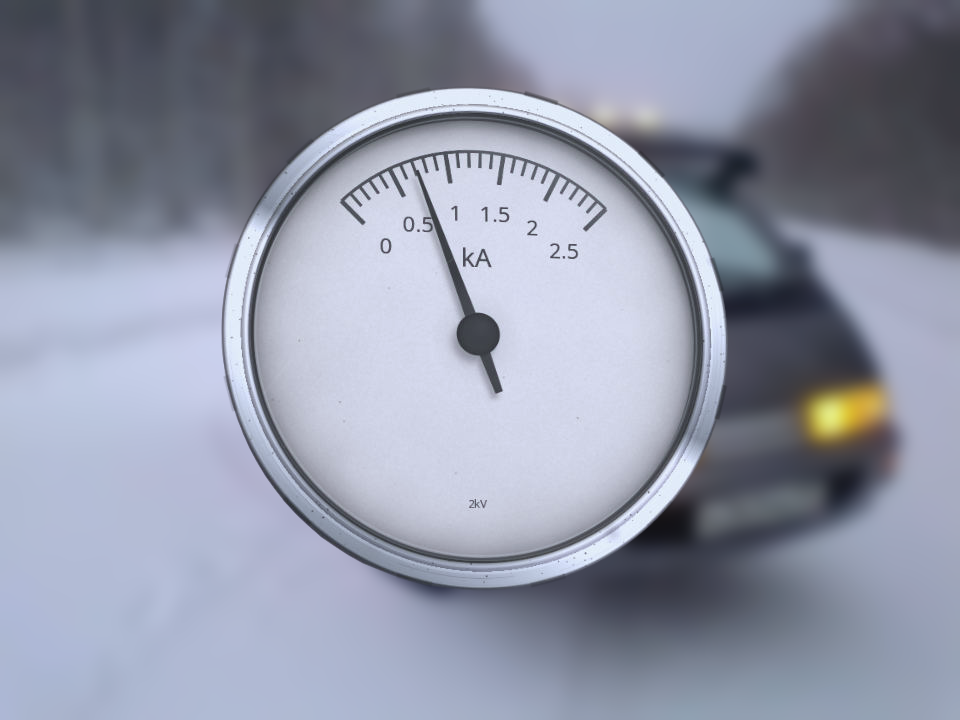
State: 0.7 kA
